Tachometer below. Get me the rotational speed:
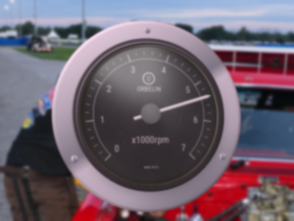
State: 5400 rpm
